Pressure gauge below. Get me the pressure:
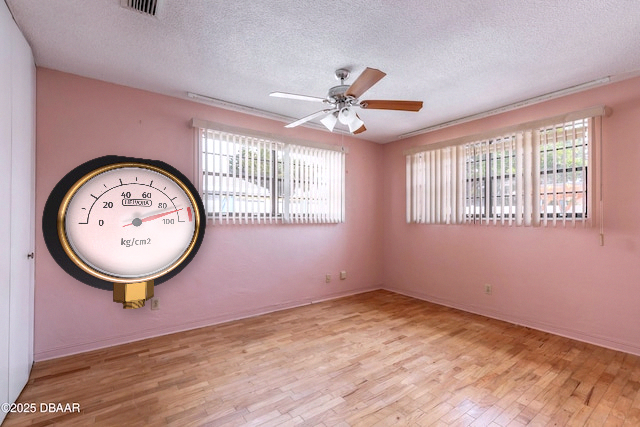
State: 90 kg/cm²
